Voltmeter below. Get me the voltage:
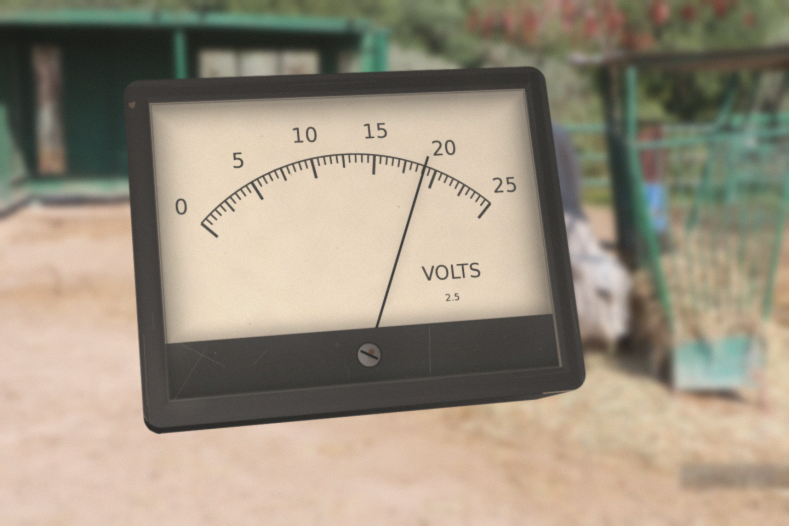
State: 19 V
